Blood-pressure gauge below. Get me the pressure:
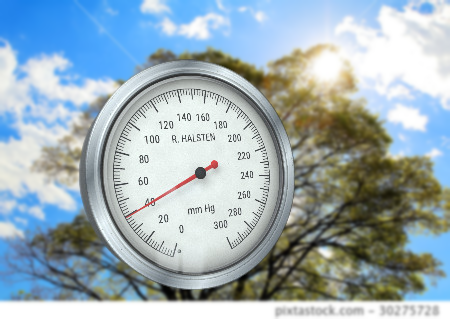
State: 40 mmHg
